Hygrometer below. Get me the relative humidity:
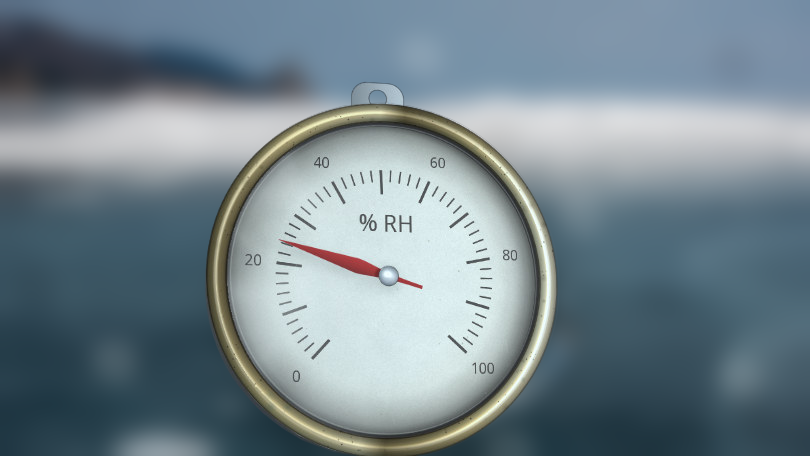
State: 24 %
